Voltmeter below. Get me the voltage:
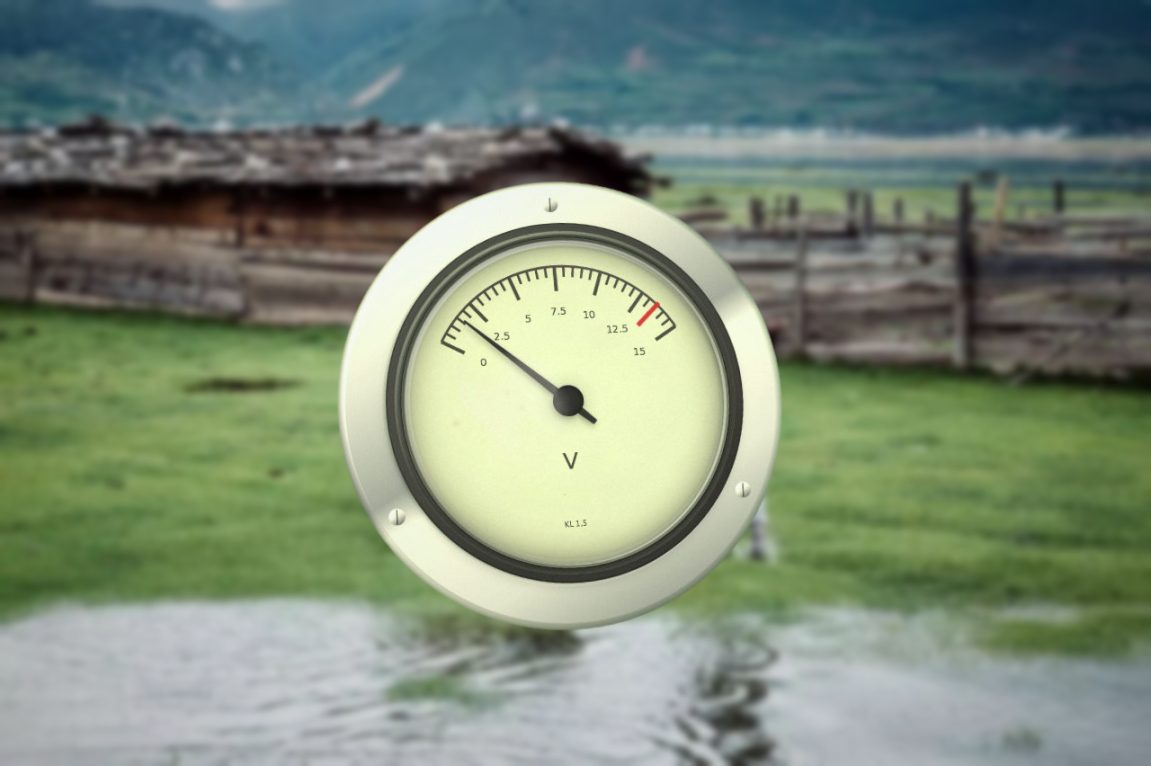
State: 1.5 V
